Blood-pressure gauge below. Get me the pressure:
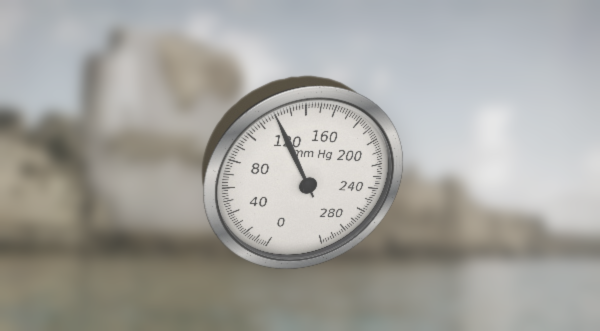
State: 120 mmHg
